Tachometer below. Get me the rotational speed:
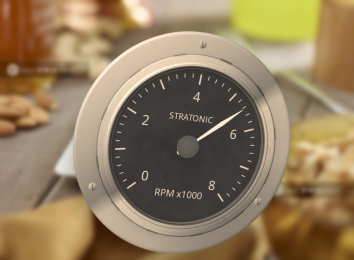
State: 5400 rpm
